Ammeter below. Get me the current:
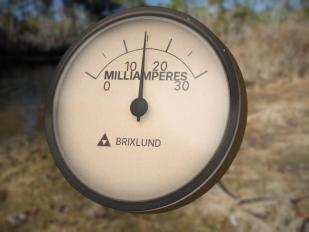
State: 15 mA
